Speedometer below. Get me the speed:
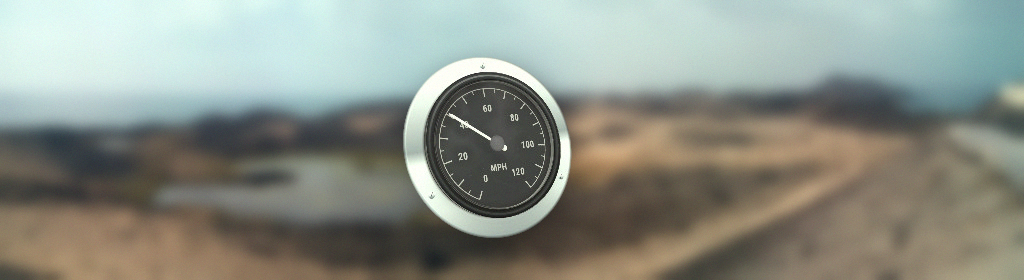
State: 40 mph
